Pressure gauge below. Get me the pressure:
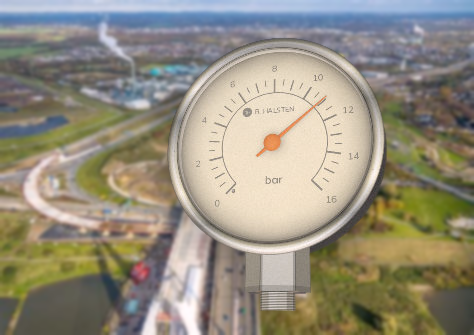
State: 11 bar
